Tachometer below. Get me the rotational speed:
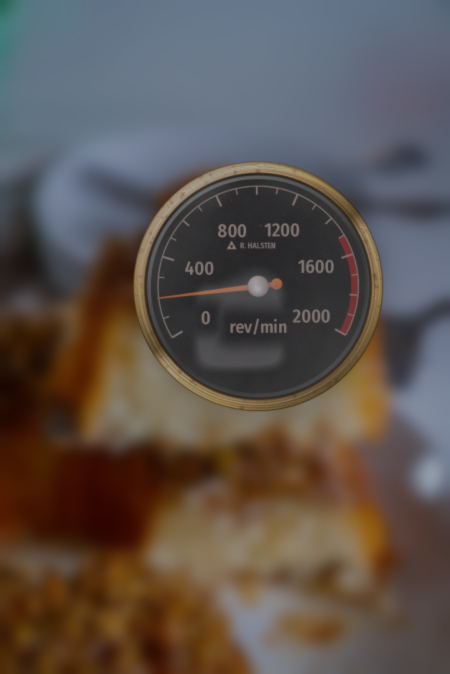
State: 200 rpm
